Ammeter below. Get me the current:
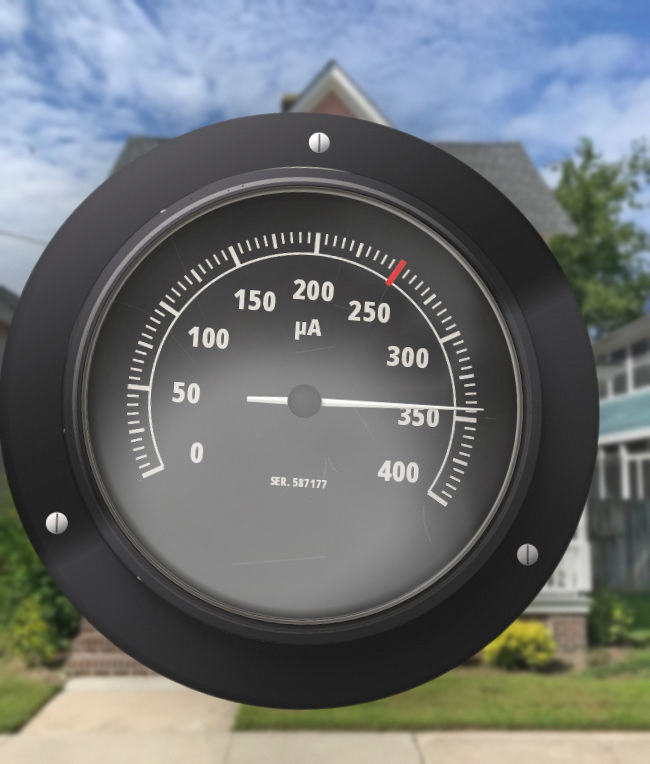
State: 345 µA
